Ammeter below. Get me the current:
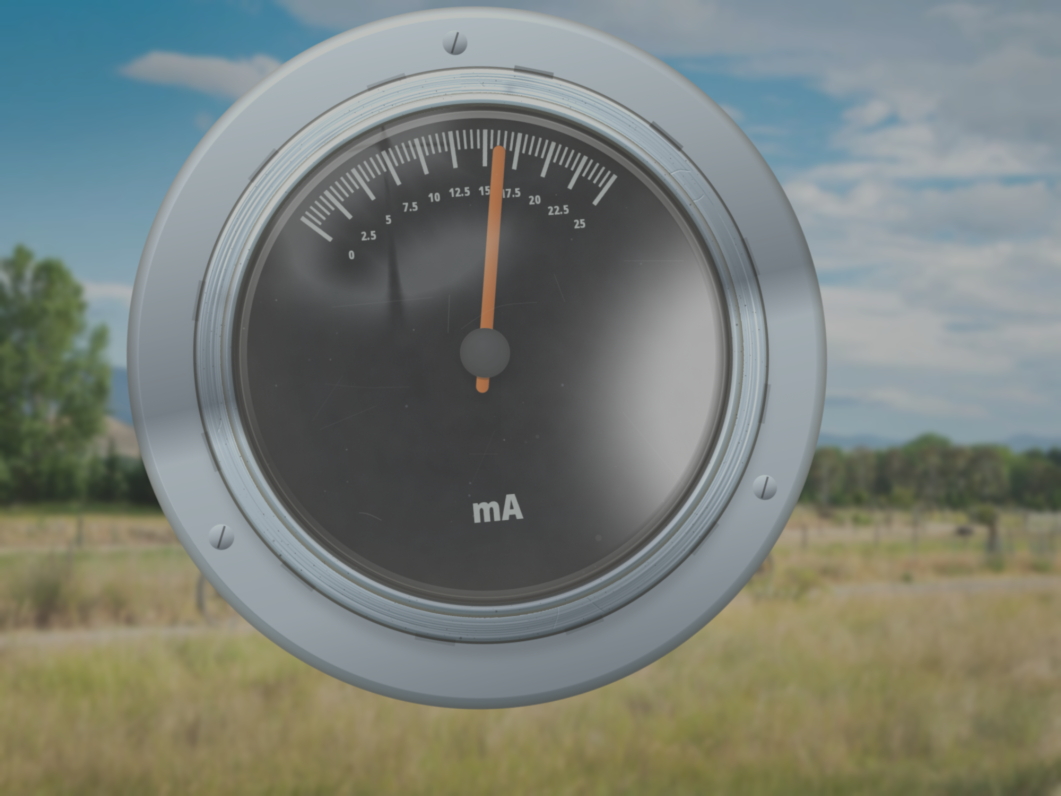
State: 16 mA
